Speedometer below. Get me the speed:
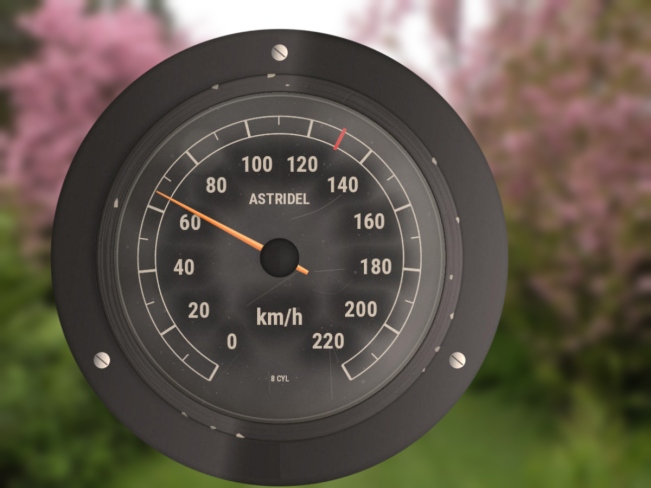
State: 65 km/h
